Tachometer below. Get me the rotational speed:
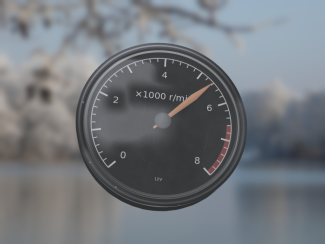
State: 5400 rpm
